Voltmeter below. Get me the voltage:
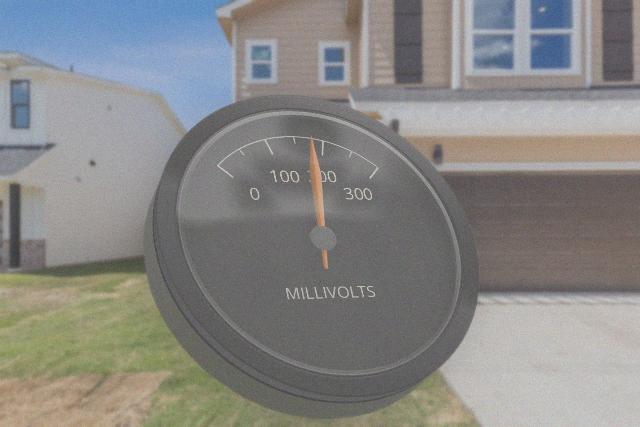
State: 175 mV
